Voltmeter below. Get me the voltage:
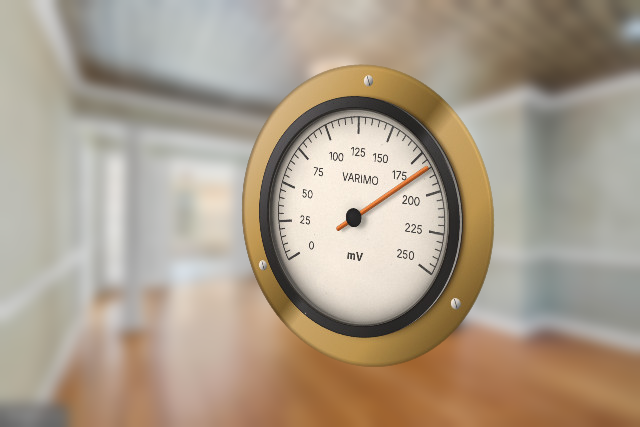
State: 185 mV
